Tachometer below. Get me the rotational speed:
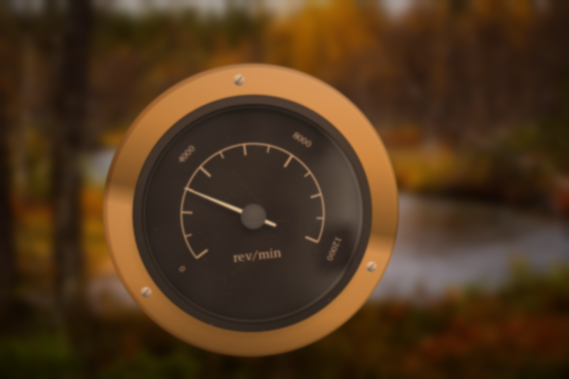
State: 3000 rpm
